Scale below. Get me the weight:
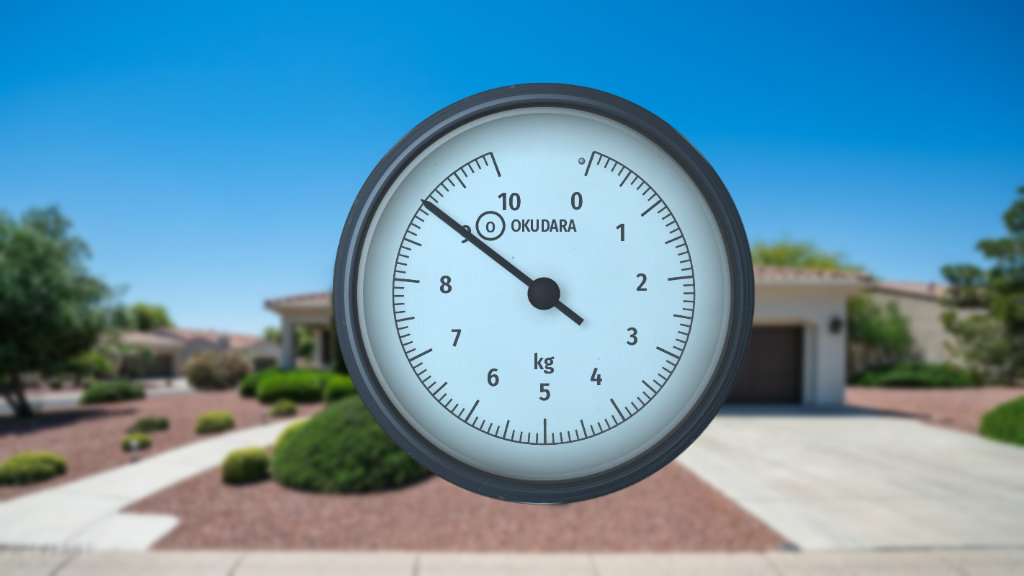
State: 9 kg
